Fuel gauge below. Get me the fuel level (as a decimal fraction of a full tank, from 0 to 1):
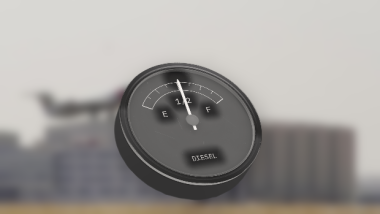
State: 0.5
